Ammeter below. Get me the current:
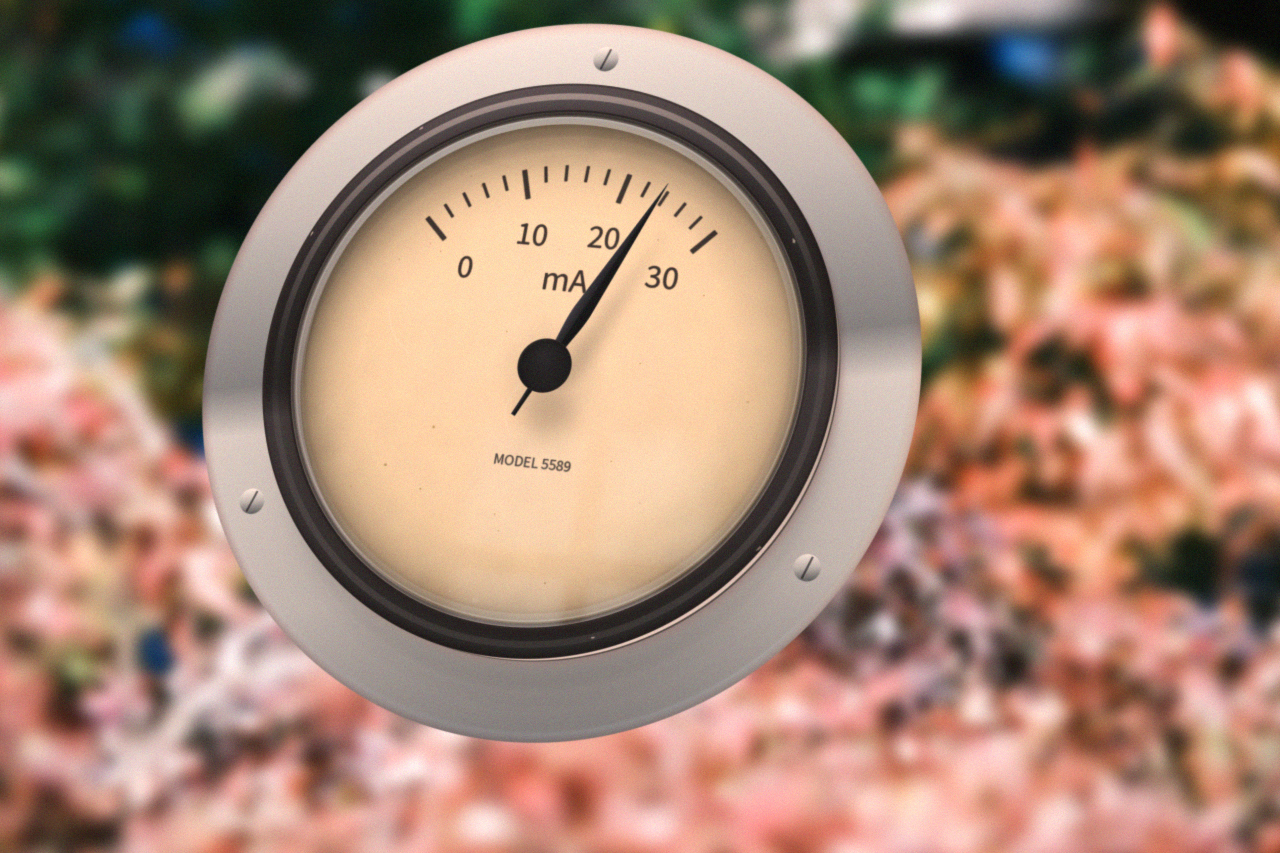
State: 24 mA
